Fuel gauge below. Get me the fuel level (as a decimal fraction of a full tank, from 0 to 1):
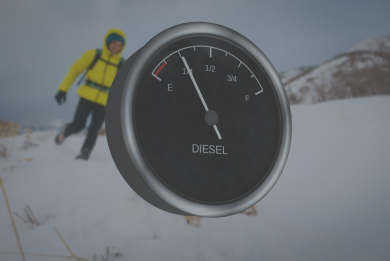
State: 0.25
